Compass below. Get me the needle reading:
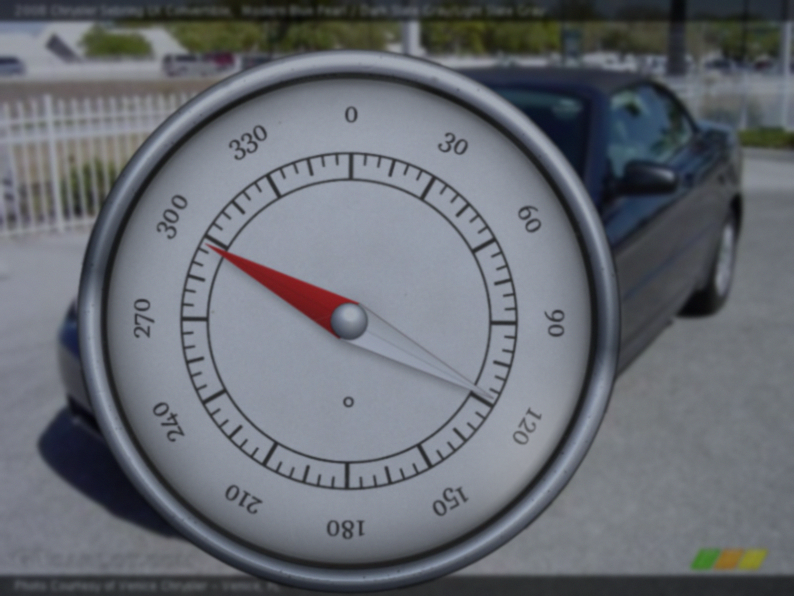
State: 297.5 °
